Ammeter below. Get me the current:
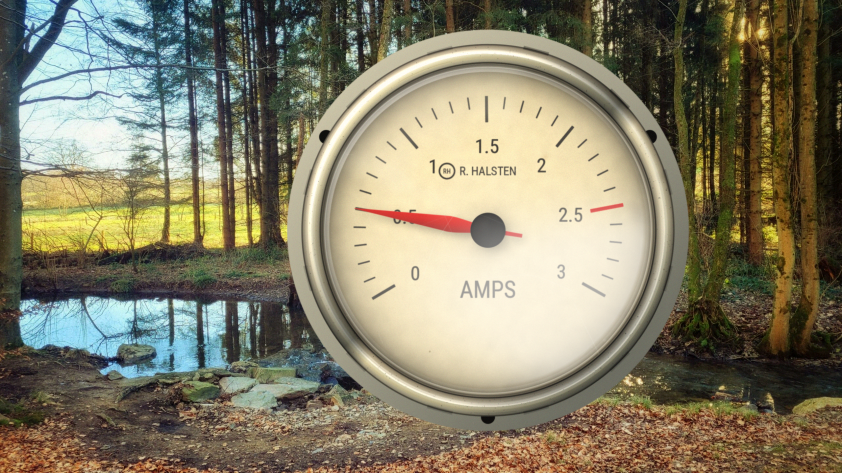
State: 0.5 A
